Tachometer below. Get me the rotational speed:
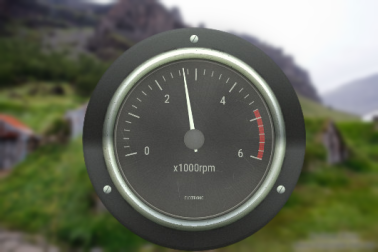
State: 2700 rpm
